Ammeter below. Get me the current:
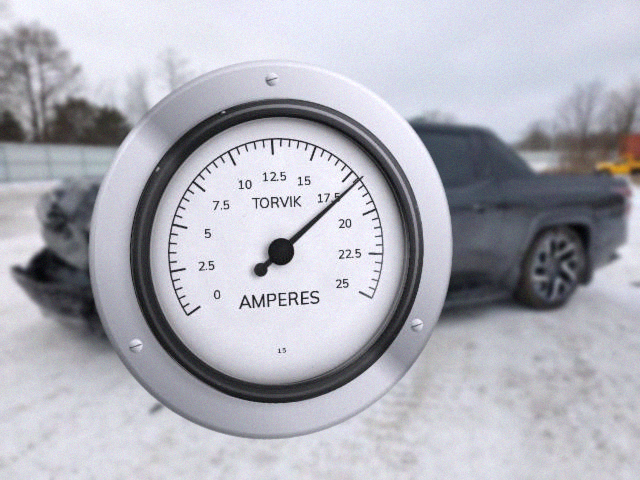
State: 18 A
